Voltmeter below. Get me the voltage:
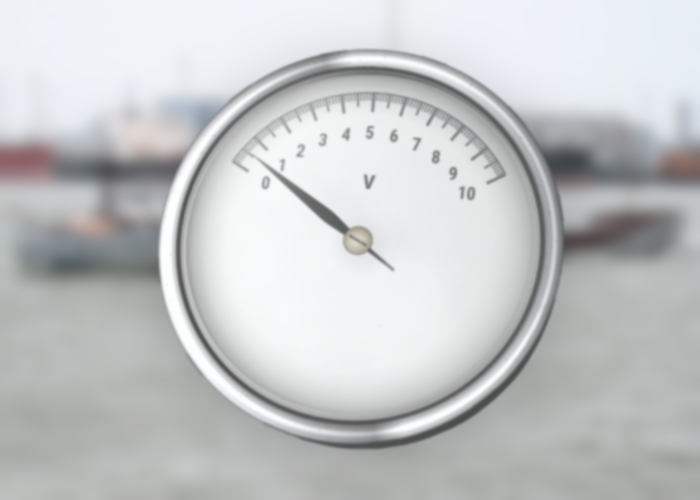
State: 0.5 V
